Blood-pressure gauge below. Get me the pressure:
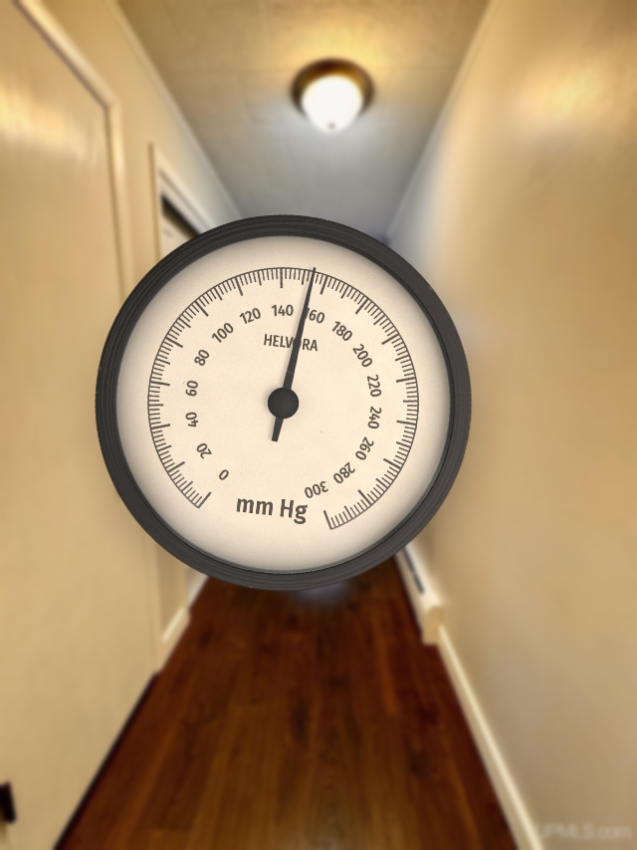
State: 154 mmHg
